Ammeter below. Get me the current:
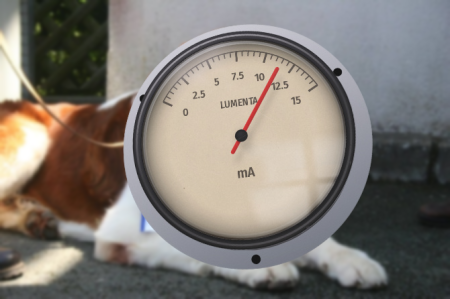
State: 11.5 mA
